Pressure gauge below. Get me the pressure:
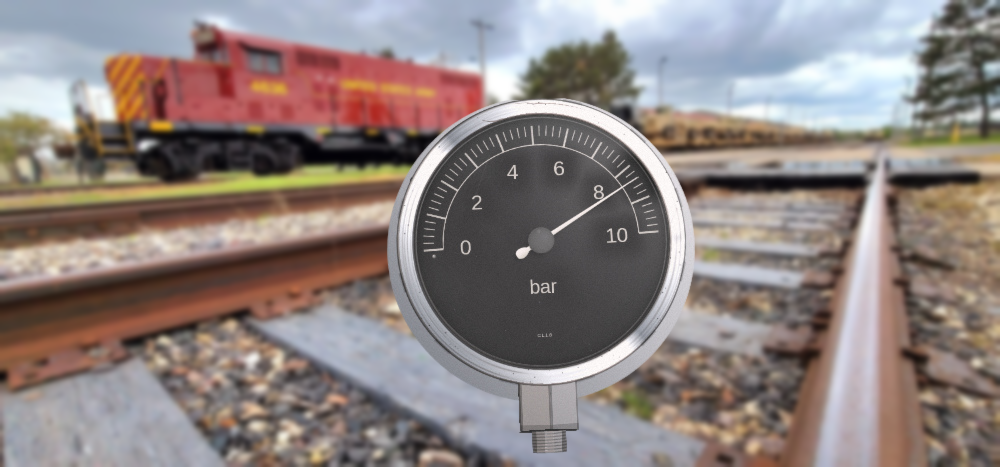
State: 8.4 bar
